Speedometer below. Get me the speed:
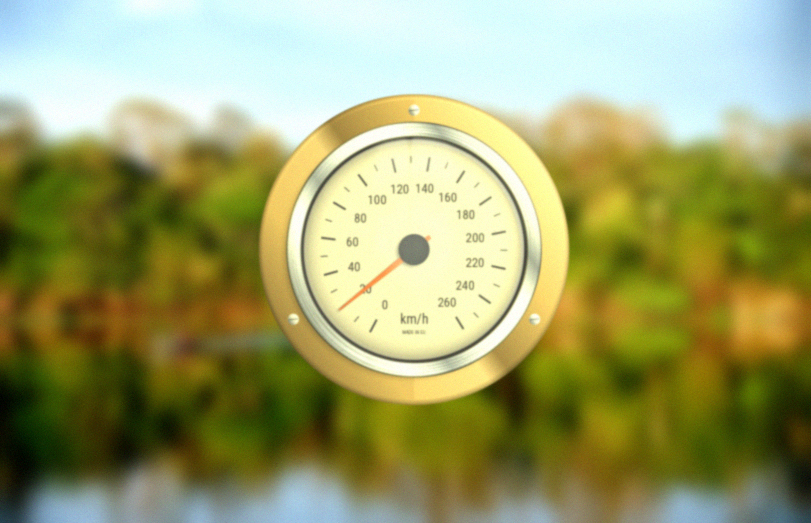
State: 20 km/h
